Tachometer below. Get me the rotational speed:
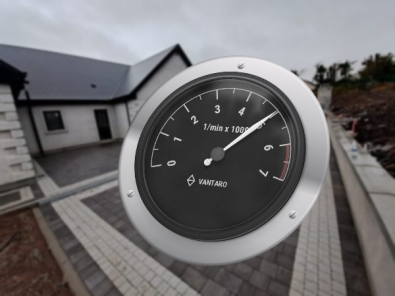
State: 5000 rpm
